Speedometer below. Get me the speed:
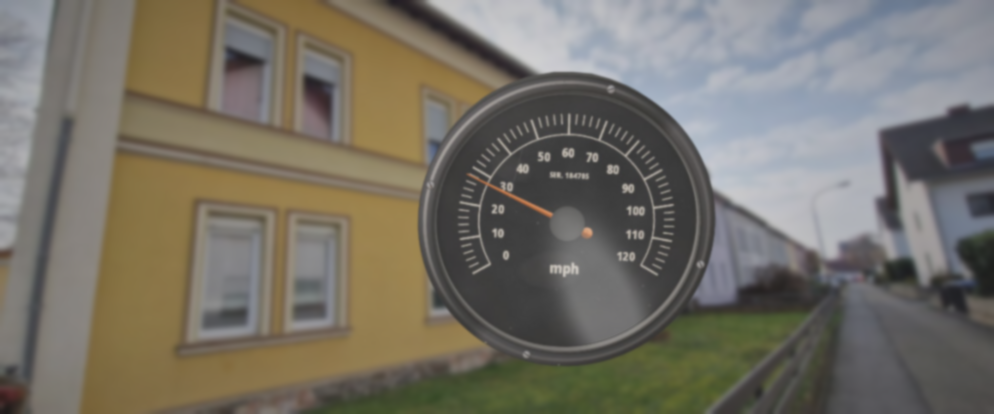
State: 28 mph
